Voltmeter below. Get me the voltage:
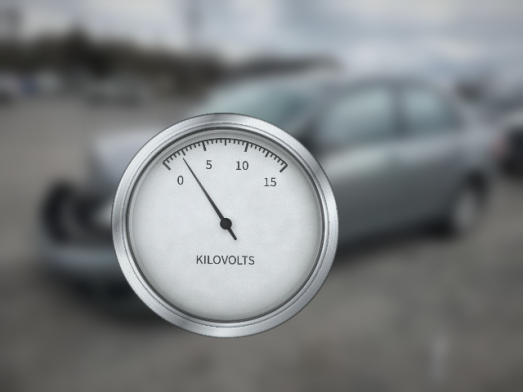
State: 2 kV
